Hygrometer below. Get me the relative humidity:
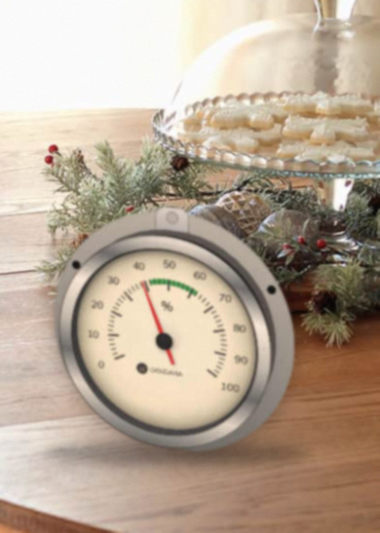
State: 40 %
